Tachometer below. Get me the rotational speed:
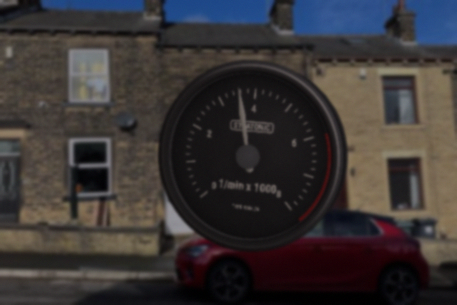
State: 3600 rpm
